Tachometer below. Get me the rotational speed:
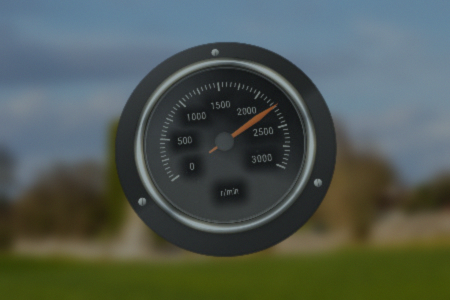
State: 2250 rpm
